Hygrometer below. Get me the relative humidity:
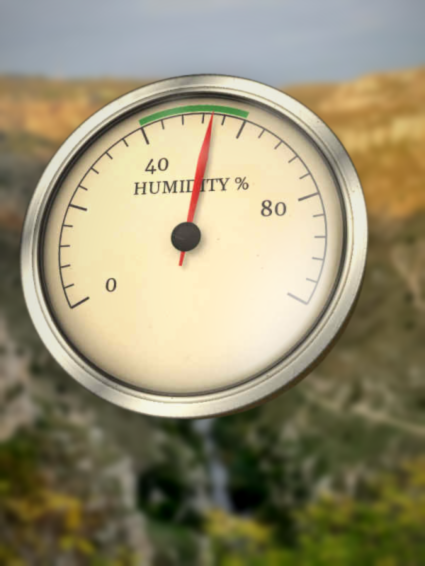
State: 54 %
